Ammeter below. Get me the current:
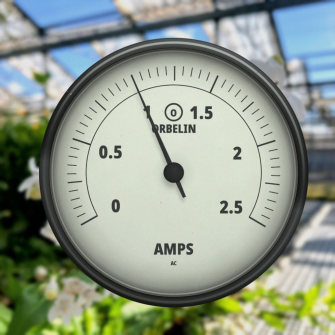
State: 1 A
